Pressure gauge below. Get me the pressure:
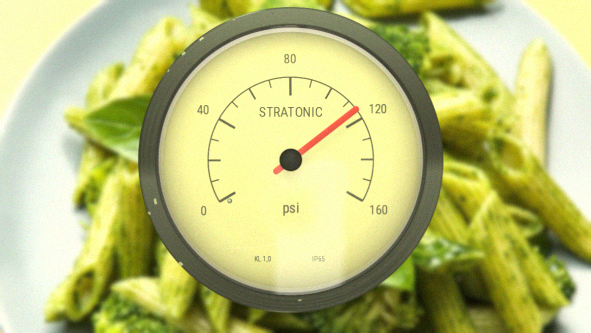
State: 115 psi
